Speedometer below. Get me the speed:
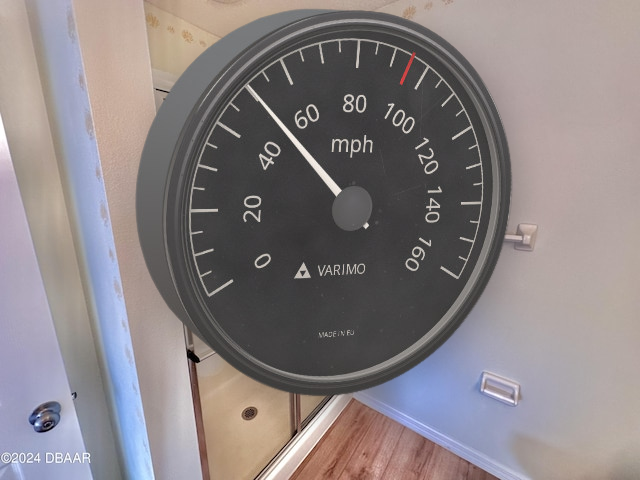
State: 50 mph
